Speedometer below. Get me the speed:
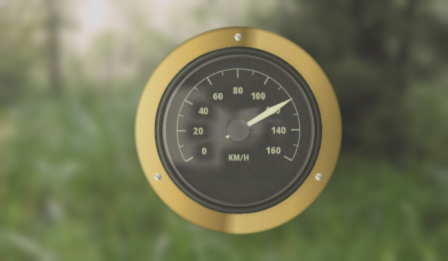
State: 120 km/h
